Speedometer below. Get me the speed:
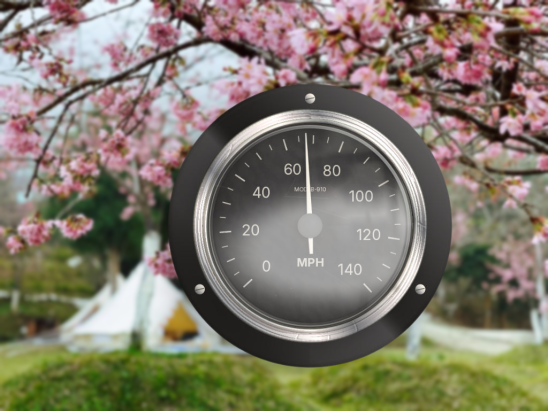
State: 67.5 mph
